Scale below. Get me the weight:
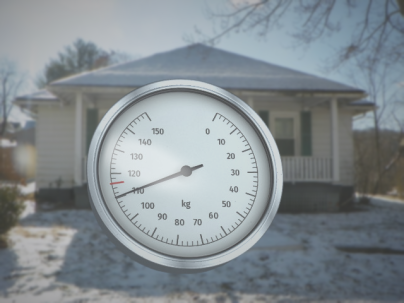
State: 110 kg
